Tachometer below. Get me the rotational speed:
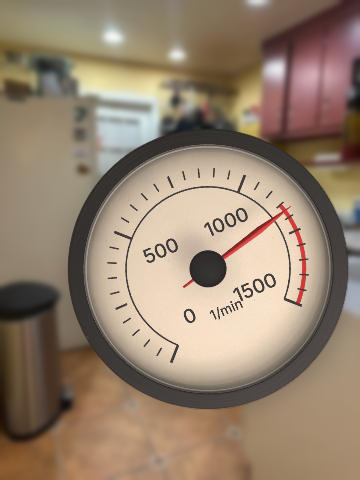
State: 1175 rpm
